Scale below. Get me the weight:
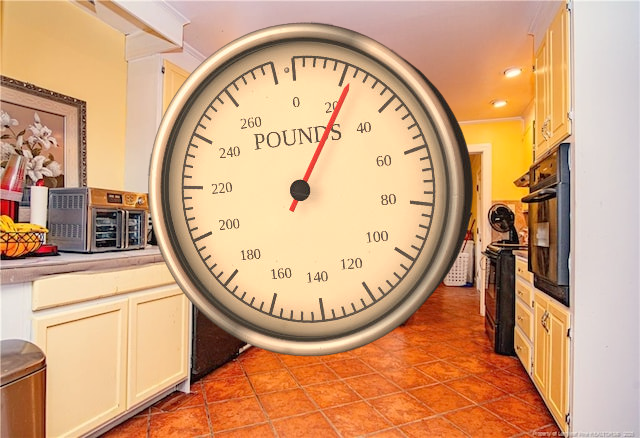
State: 24 lb
